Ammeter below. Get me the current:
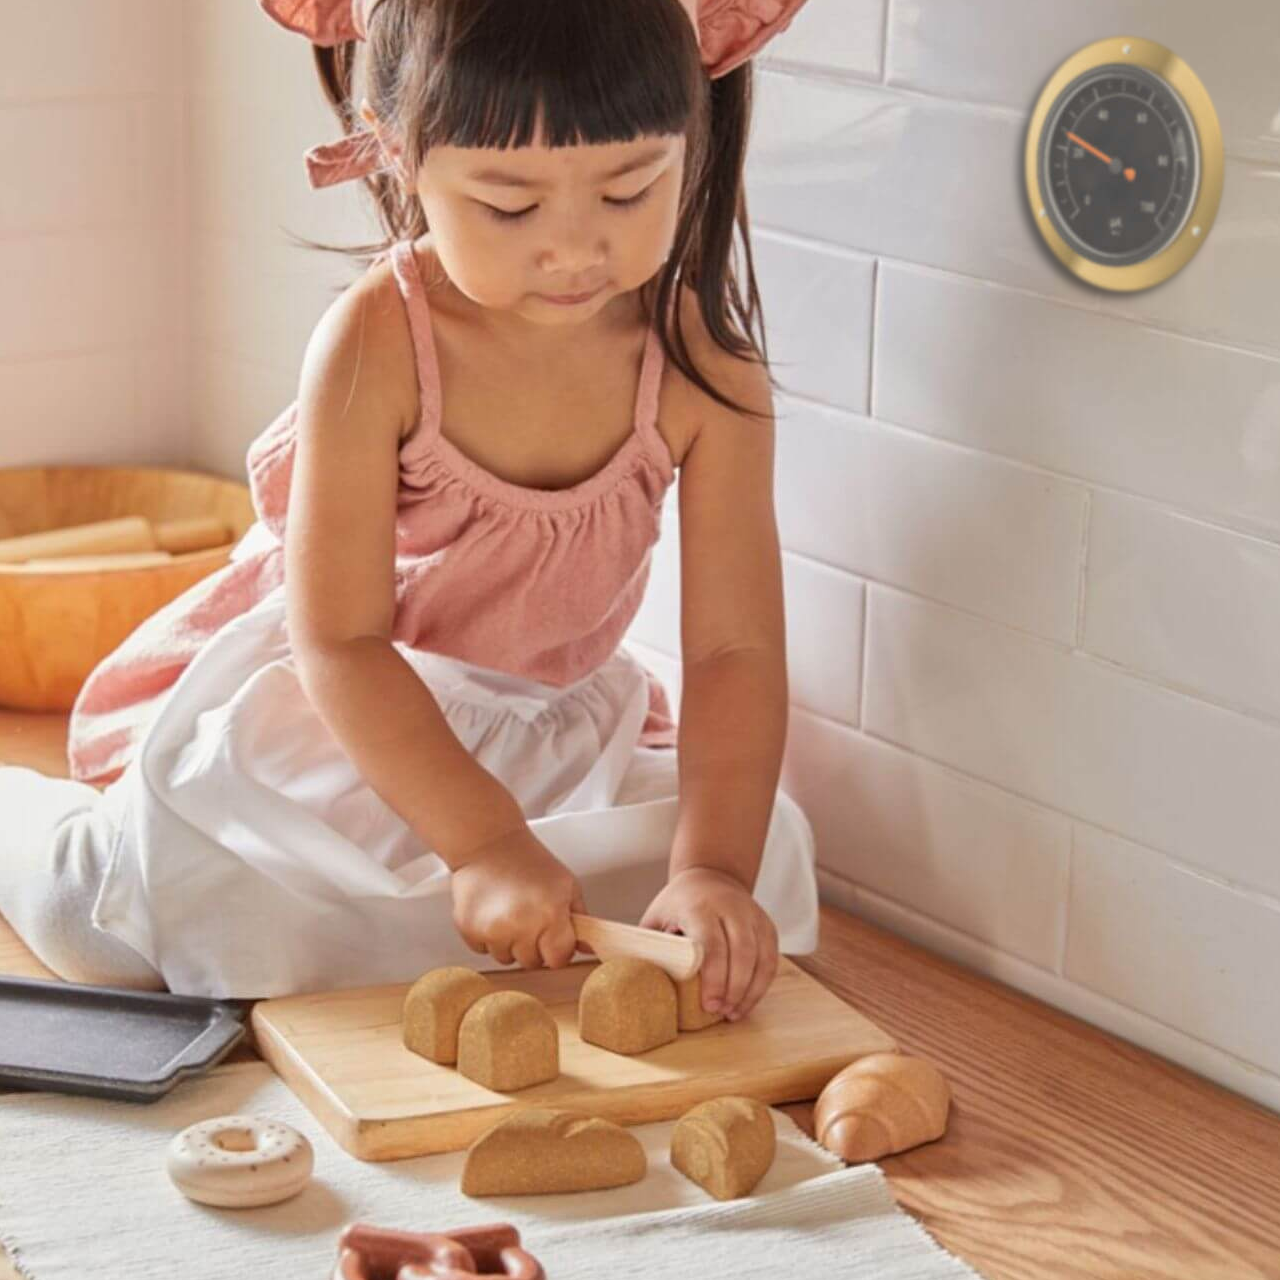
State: 25 µA
